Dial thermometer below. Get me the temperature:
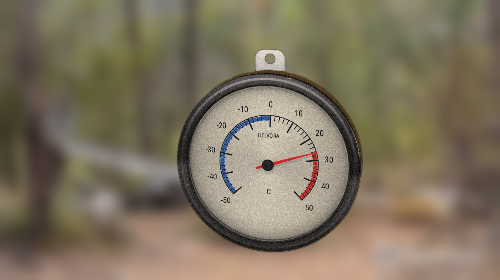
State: 26 °C
